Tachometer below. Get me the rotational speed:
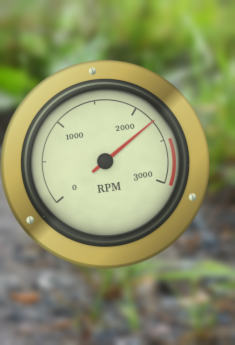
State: 2250 rpm
